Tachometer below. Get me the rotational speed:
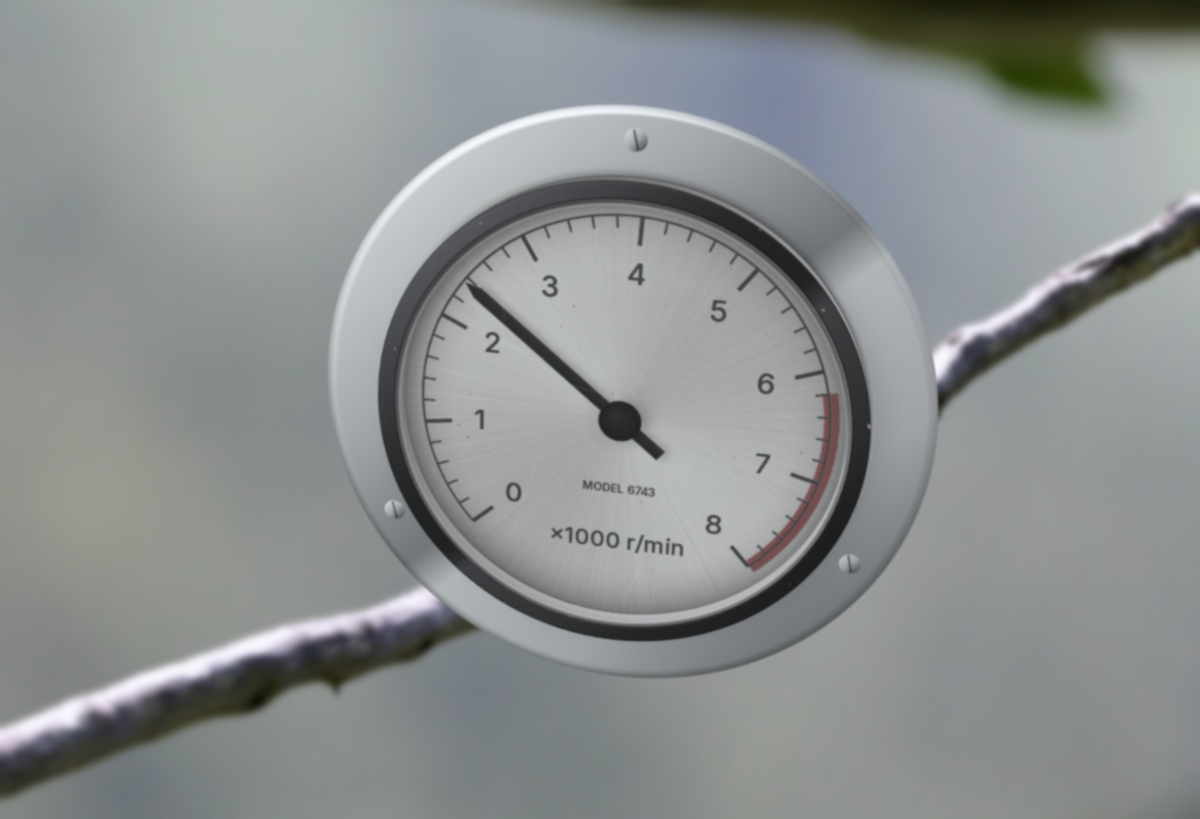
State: 2400 rpm
